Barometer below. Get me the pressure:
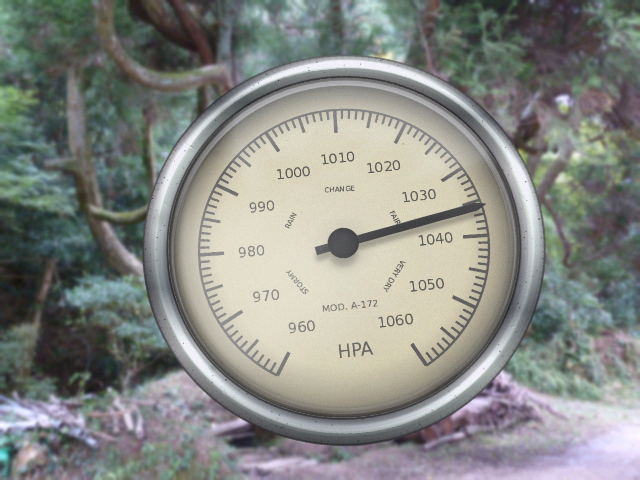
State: 1036 hPa
